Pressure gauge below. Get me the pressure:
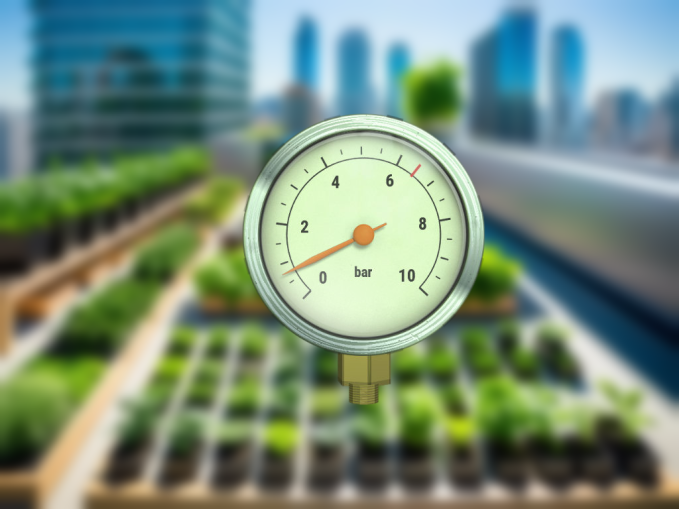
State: 0.75 bar
